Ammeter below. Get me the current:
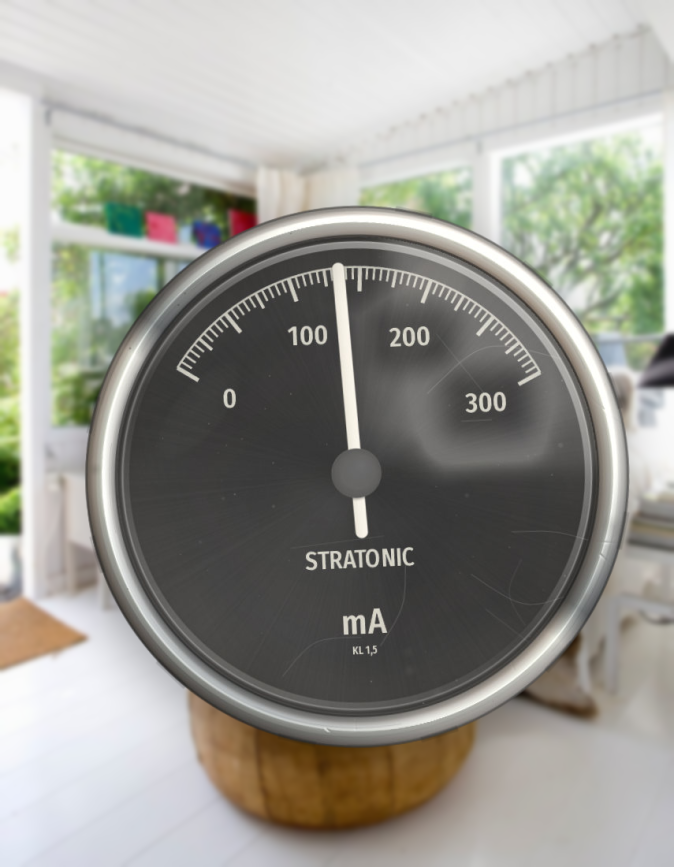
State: 135 mA
